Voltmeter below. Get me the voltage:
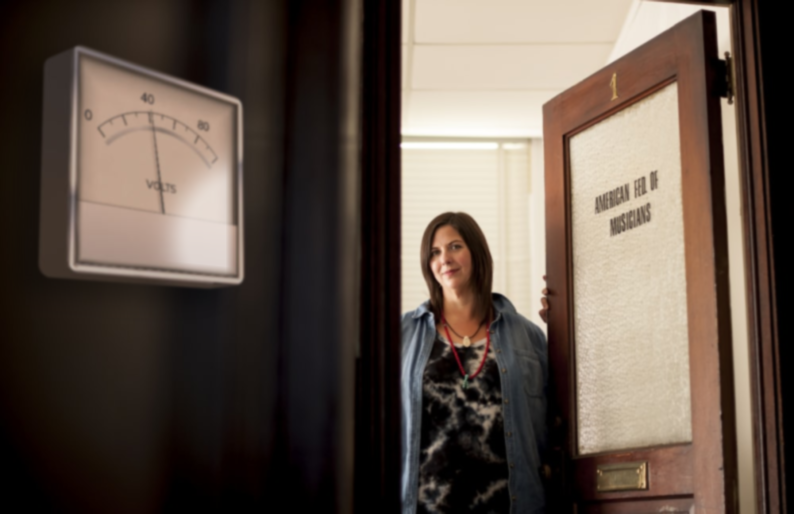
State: 40 V
